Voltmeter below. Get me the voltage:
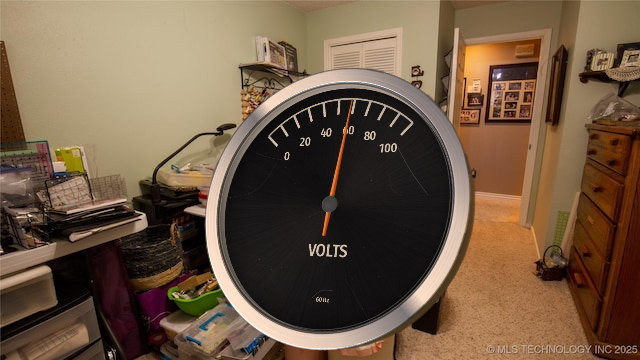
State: 60 V
